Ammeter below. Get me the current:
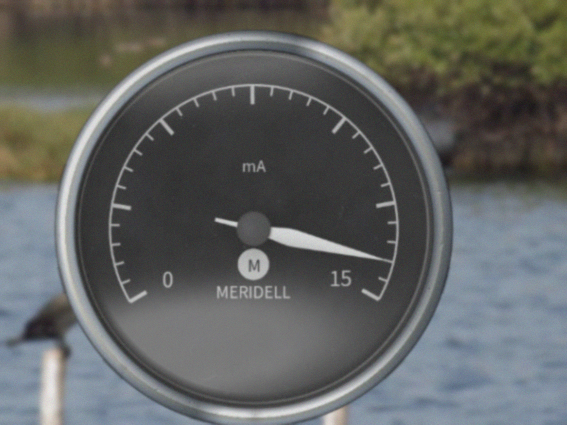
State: 14 mA
